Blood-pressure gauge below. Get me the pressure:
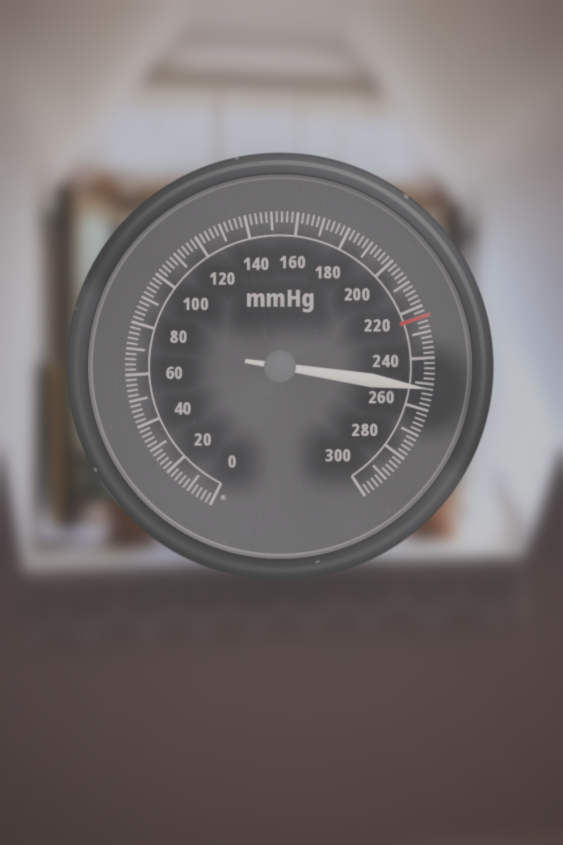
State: 252 mmHg
